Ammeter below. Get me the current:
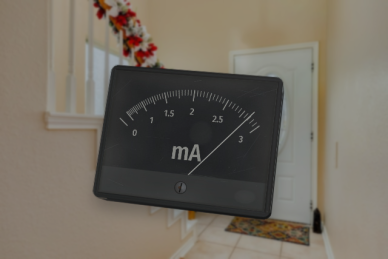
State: 2.85 mA
